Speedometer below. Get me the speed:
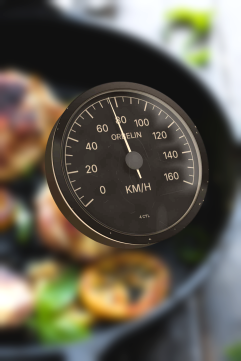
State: 75 km/h
